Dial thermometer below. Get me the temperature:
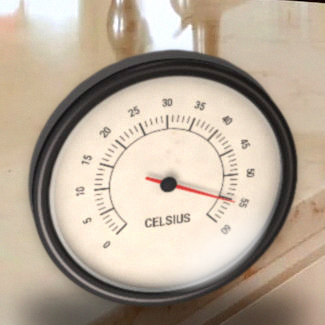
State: 55 °C
